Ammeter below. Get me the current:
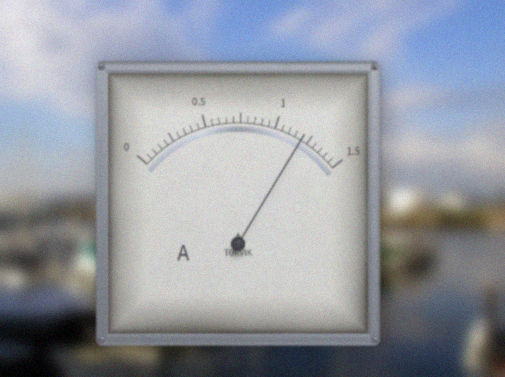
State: 1.2 A
